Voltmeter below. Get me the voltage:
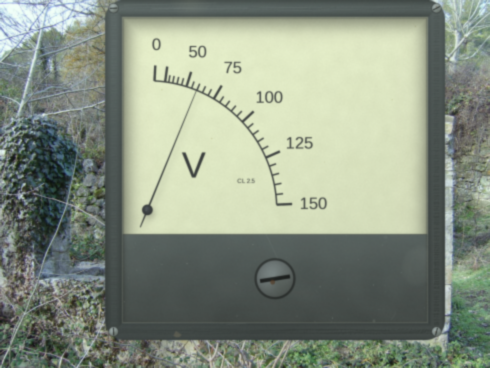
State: 60 V
